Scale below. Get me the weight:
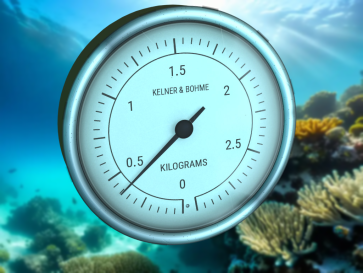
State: 0.4 kg
